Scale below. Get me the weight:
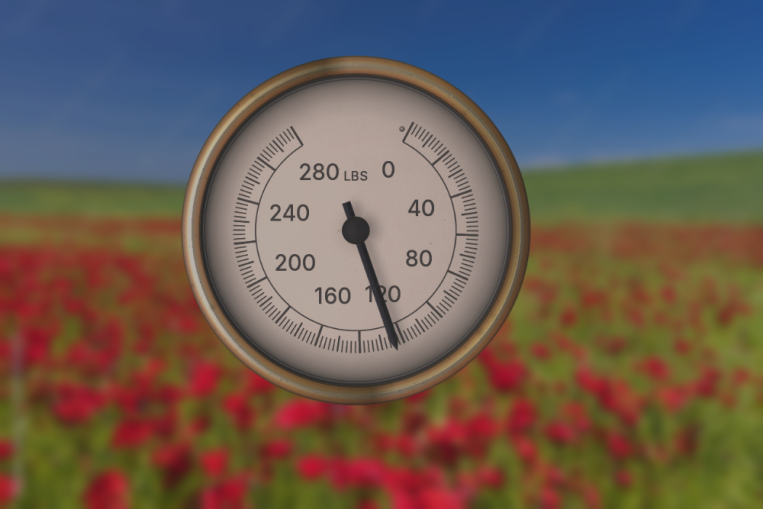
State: 124 lb
